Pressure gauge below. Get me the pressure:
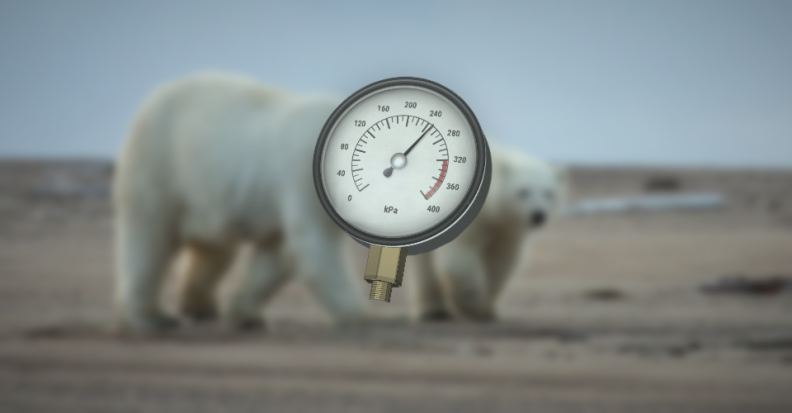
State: 250 kPa
